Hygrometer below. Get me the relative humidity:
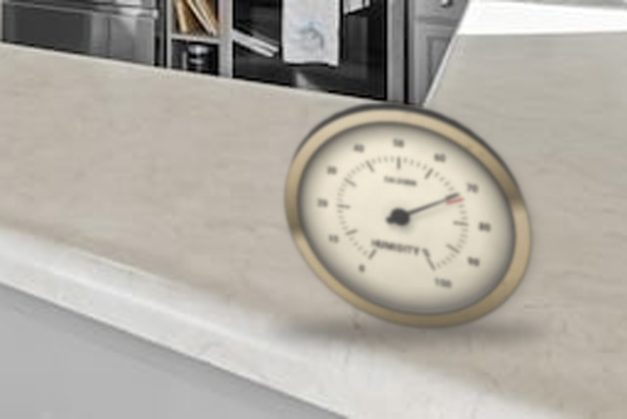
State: 70 %
